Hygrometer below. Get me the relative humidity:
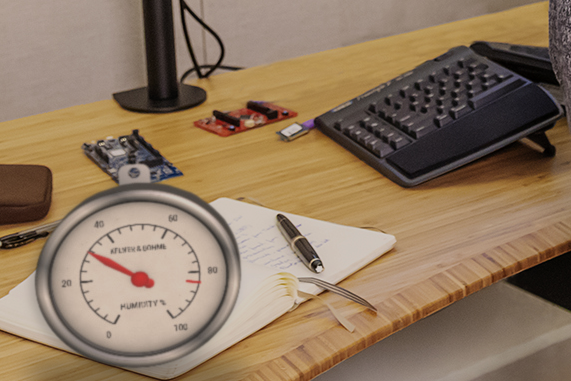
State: 32 %
